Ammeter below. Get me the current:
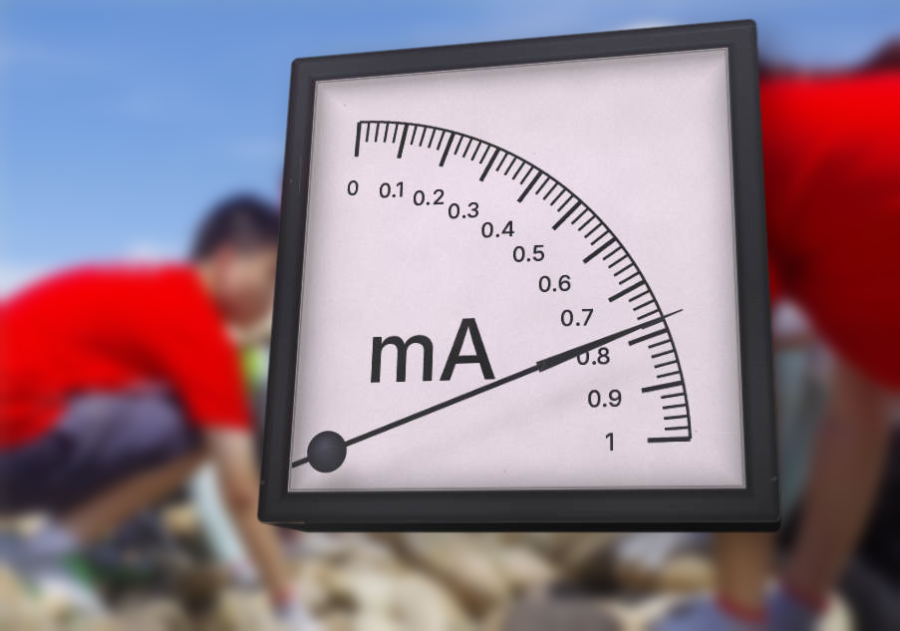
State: 0.78 mA
